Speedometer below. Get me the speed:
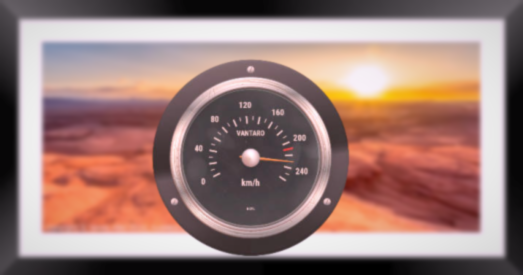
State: 230 km/h
